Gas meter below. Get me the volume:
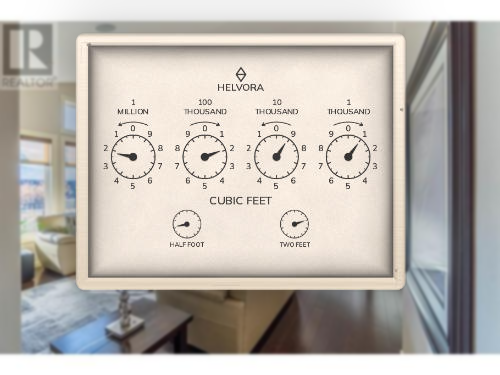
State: 219100 ft³
